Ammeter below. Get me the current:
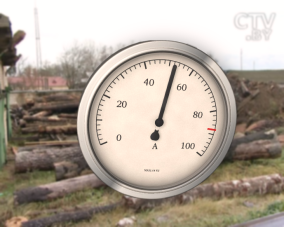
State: 52 A
